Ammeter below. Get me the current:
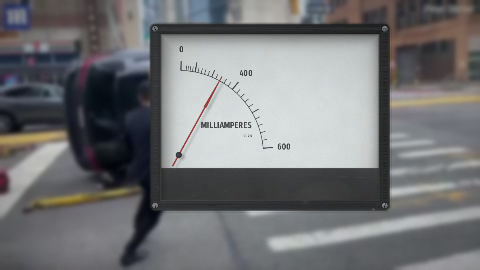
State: 340 mA
